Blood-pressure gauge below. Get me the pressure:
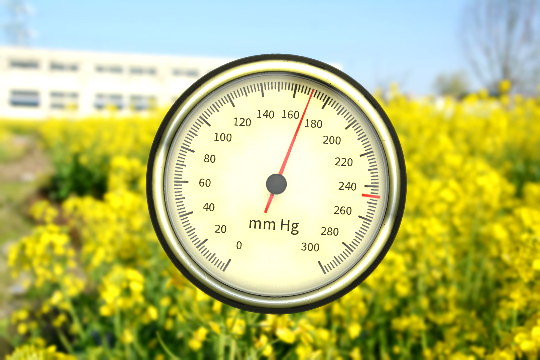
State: 170 mmHg
